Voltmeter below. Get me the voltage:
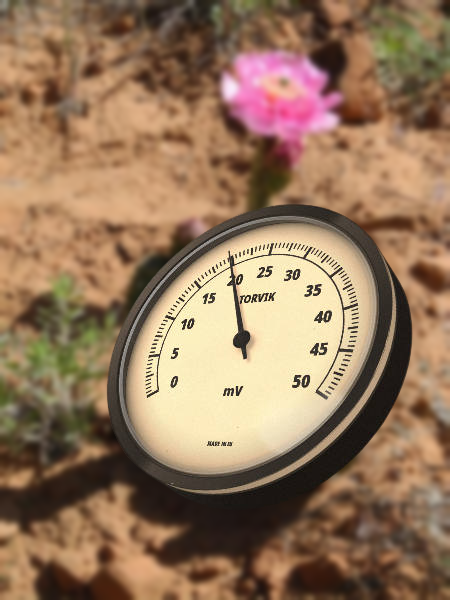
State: 20 mV
